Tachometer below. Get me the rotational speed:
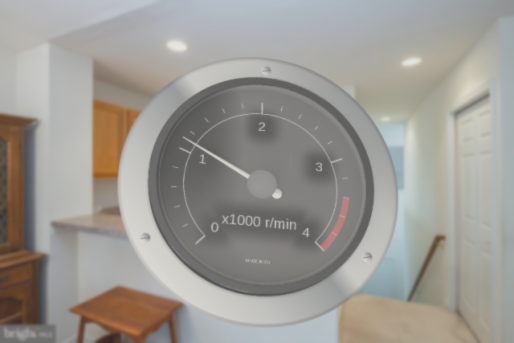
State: 1100 rpm
